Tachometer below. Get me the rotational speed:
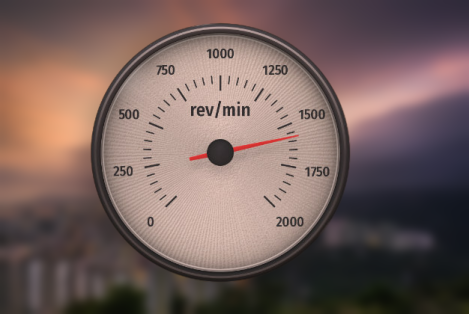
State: 1575 rpm
